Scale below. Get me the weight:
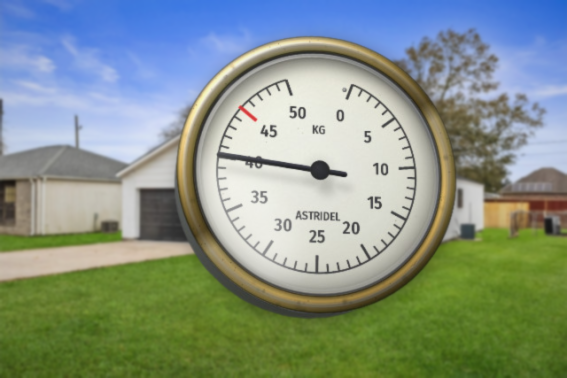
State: 40 kg
